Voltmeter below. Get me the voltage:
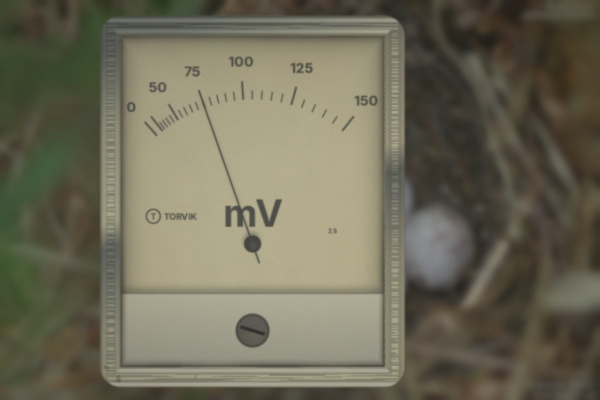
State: 75 mV
